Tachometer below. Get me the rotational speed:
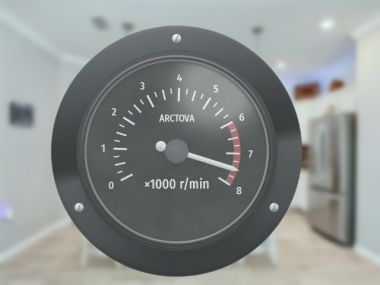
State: 7500 rpm
